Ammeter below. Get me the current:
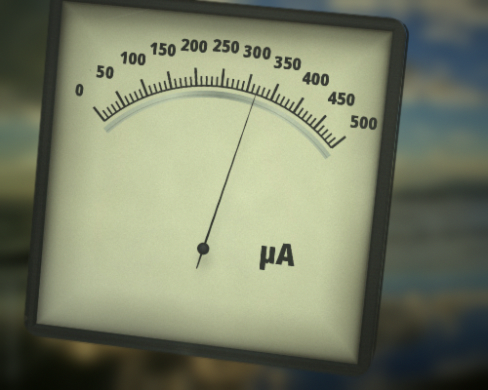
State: 320 µA
